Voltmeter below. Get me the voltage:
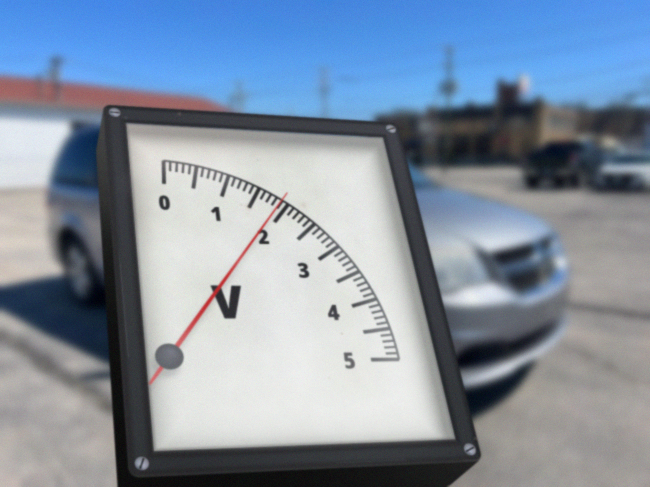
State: 1.9 V
